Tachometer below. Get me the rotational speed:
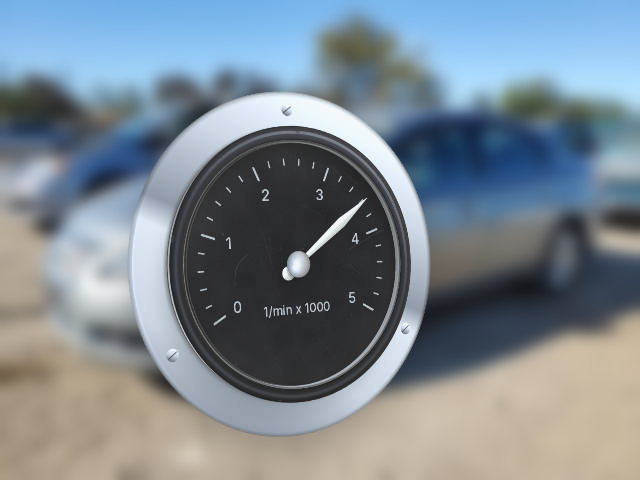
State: 3600 rpm
